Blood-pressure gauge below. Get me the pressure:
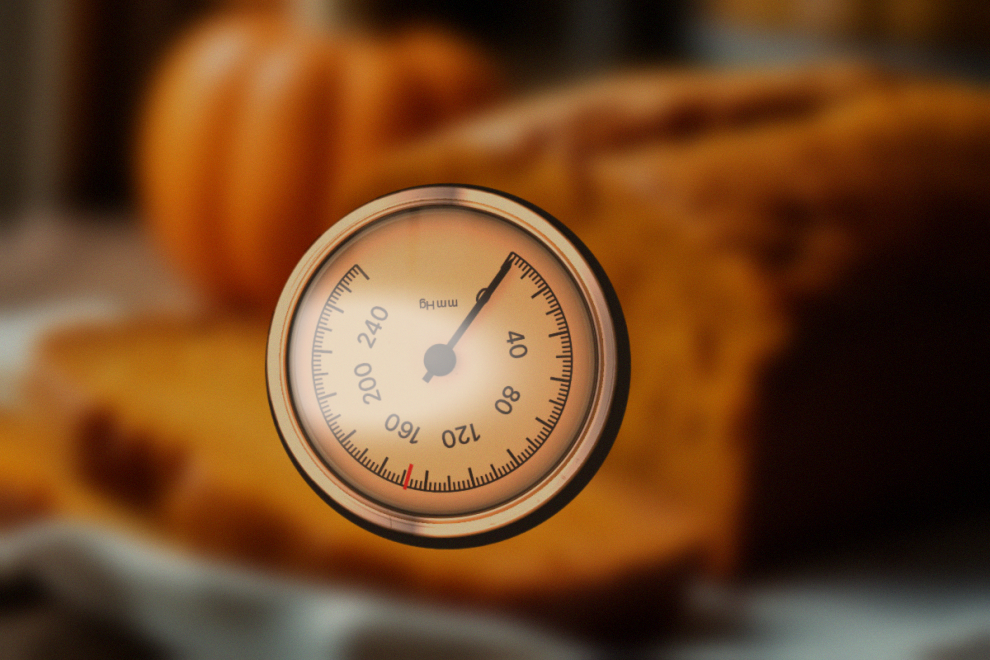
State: 2 mmHg
